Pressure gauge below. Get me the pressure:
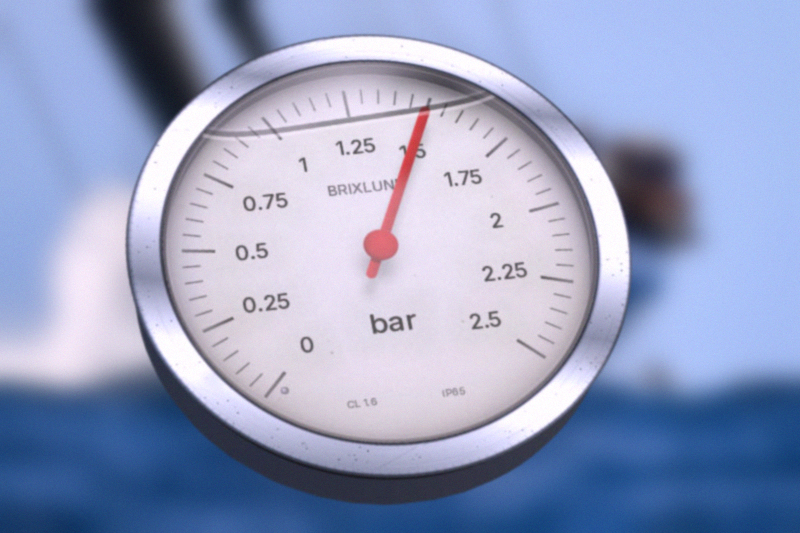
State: 1.5 bar
